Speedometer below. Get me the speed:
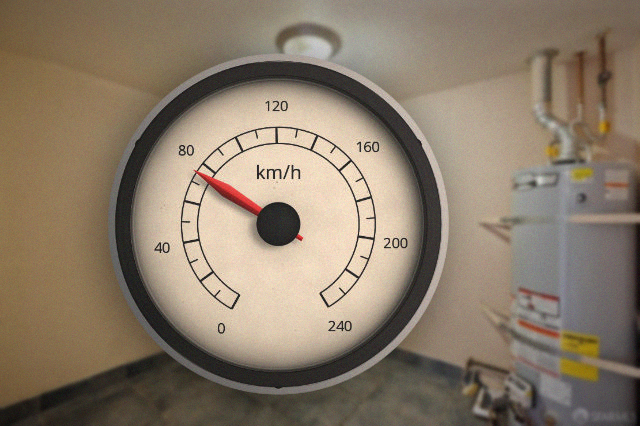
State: 75 km/h
